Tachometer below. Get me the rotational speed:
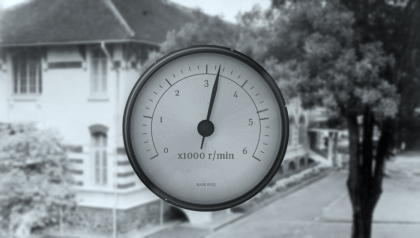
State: 3300 rpm
